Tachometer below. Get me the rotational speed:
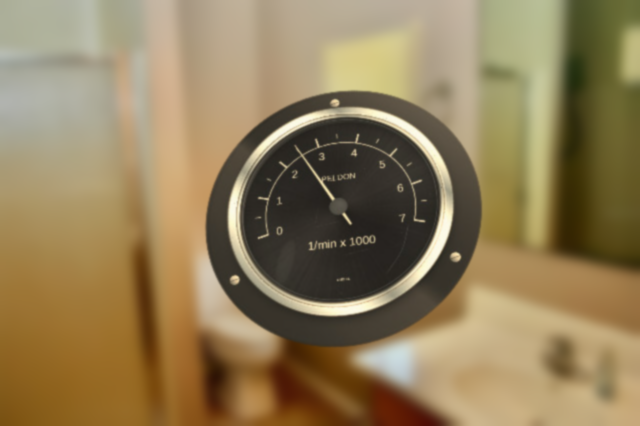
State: 2500 rpm
